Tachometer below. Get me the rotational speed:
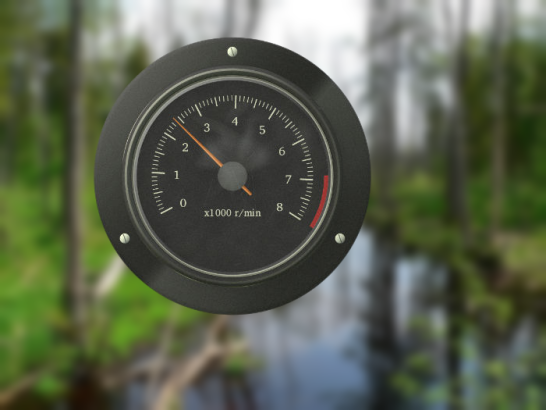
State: 2400 rpm
